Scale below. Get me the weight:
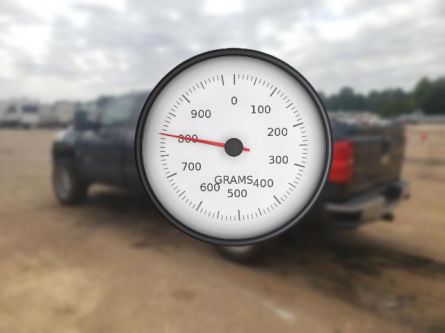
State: 800 g
